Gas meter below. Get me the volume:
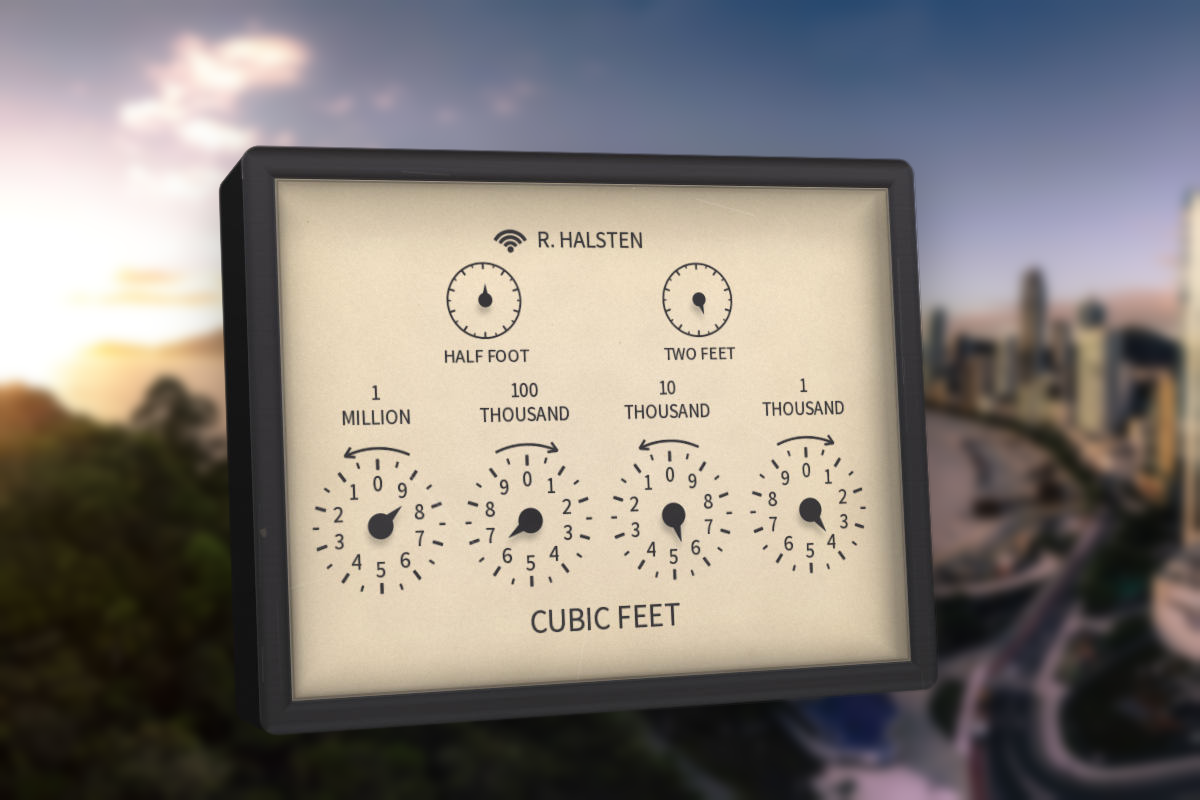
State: 865400 ft³
